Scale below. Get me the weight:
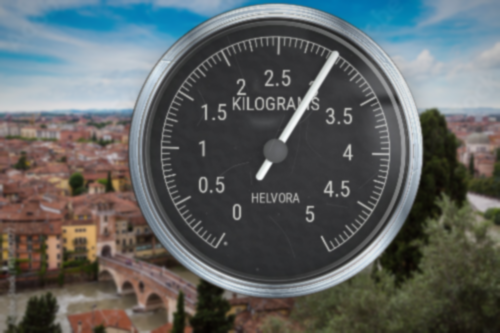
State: 3 kg
